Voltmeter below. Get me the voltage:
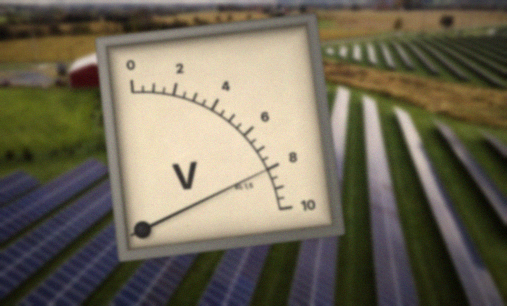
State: 8 V
